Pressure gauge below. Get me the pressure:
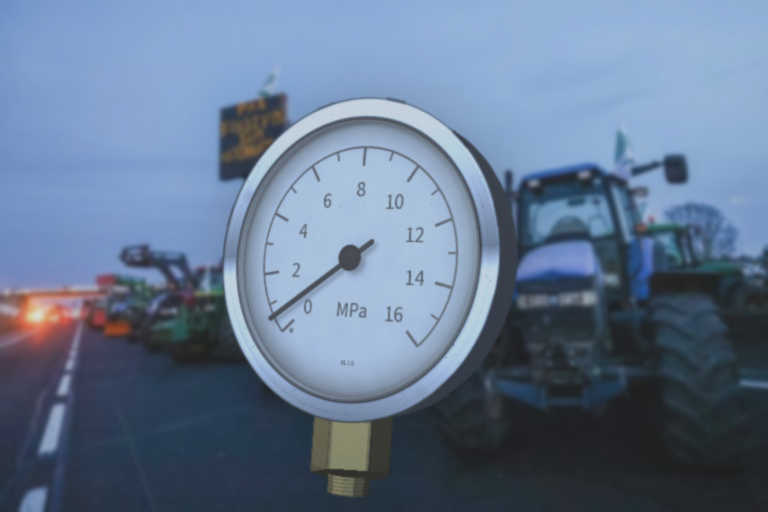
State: 0.5 MPa
